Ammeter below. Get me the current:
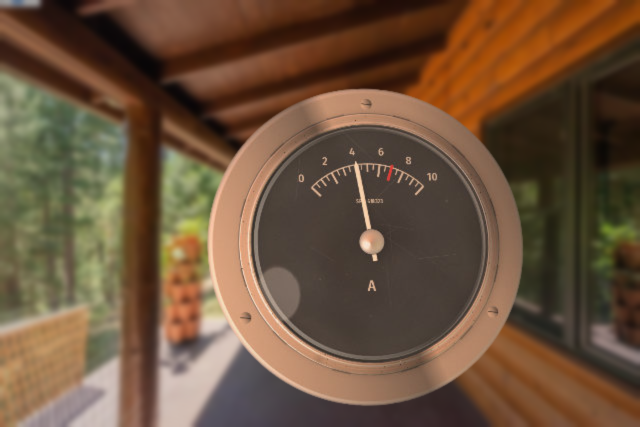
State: 4 A
